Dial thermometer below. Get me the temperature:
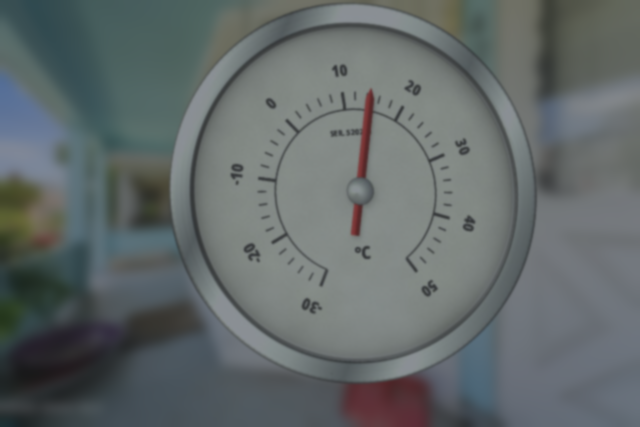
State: 14 °C
